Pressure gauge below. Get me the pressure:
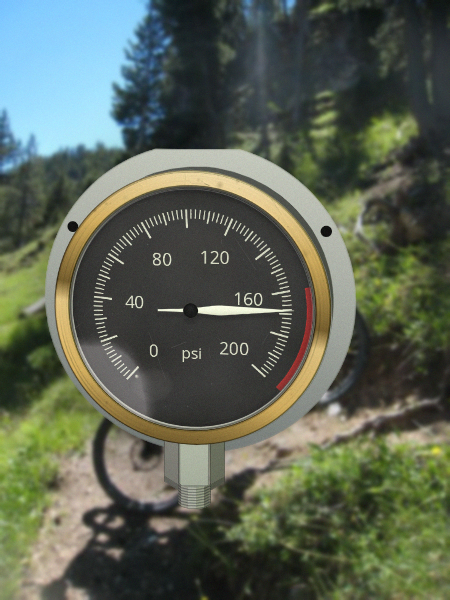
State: 168 psi
